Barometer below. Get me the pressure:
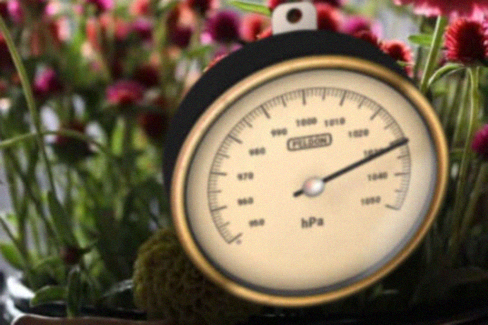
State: 1030 hPa
